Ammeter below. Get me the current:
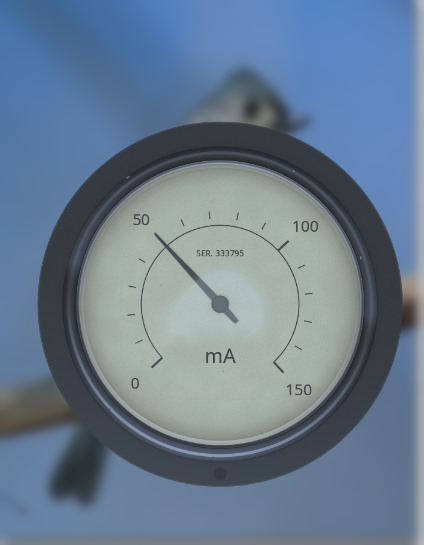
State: 50 mA
